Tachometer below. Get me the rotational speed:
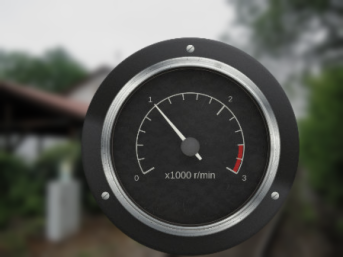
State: 1000 rpm
